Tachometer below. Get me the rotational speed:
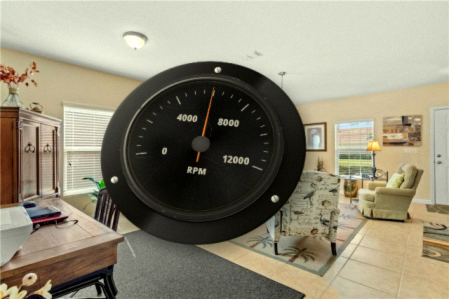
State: 6000 rpm
